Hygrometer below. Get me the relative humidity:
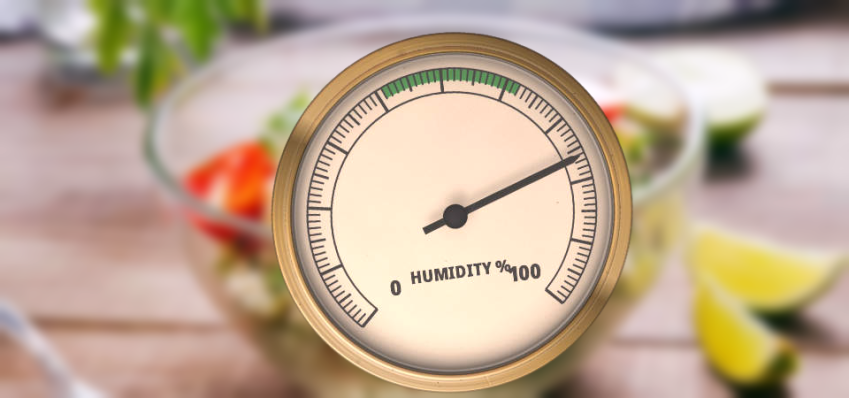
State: 76 %
